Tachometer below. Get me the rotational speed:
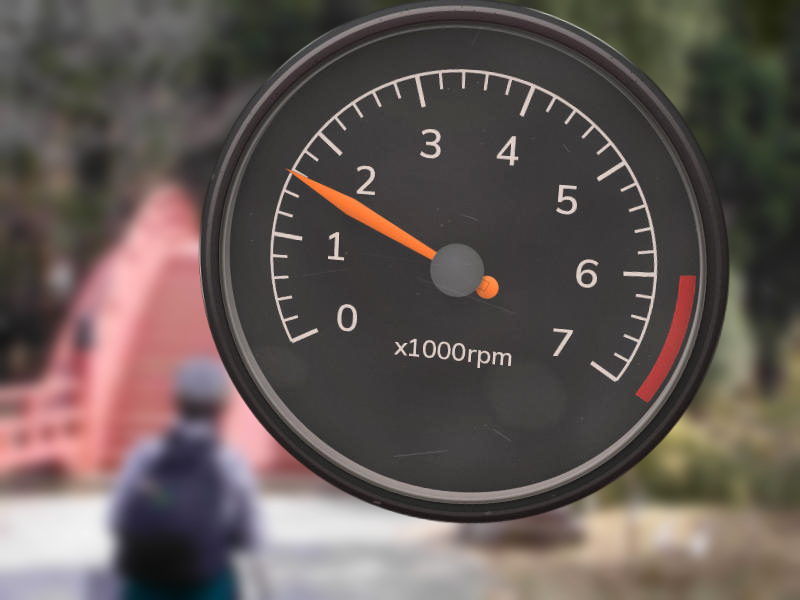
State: 1600 rpm
